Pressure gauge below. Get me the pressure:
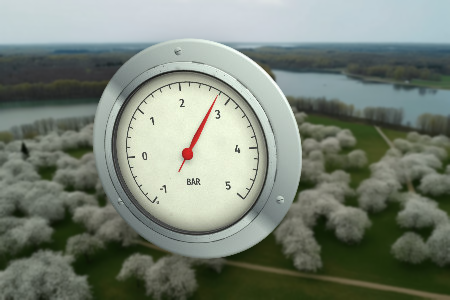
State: 2.8 bar
